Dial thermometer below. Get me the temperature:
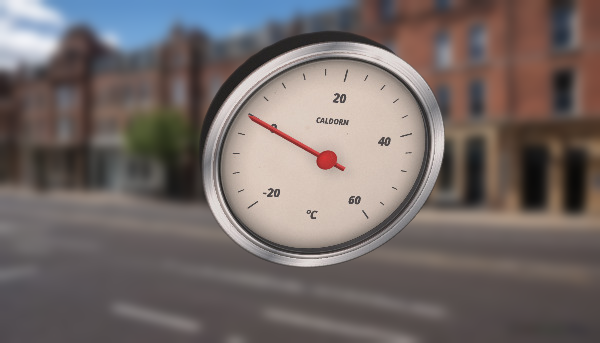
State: 0 °C
